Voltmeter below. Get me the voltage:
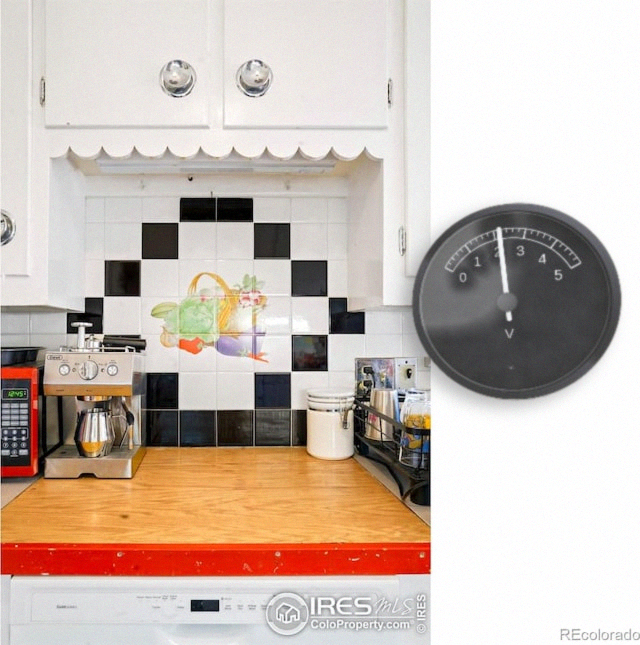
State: 2.2 V
